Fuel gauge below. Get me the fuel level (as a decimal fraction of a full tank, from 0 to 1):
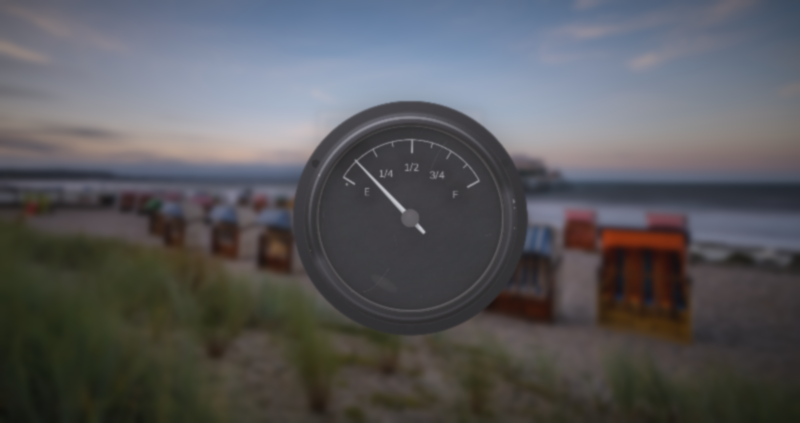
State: 0.125
